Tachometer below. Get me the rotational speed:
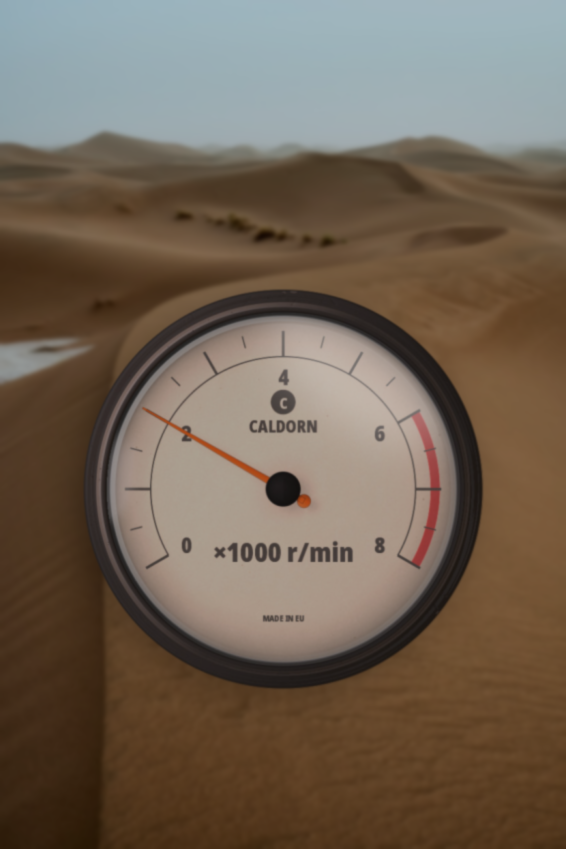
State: 2000 rpm
